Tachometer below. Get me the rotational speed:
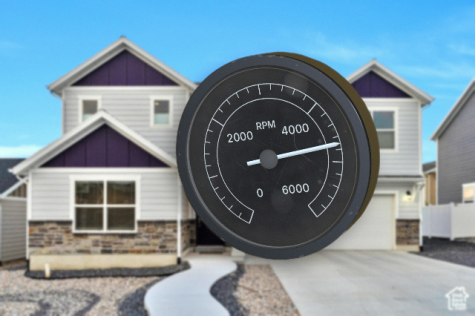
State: 4700 rpm
